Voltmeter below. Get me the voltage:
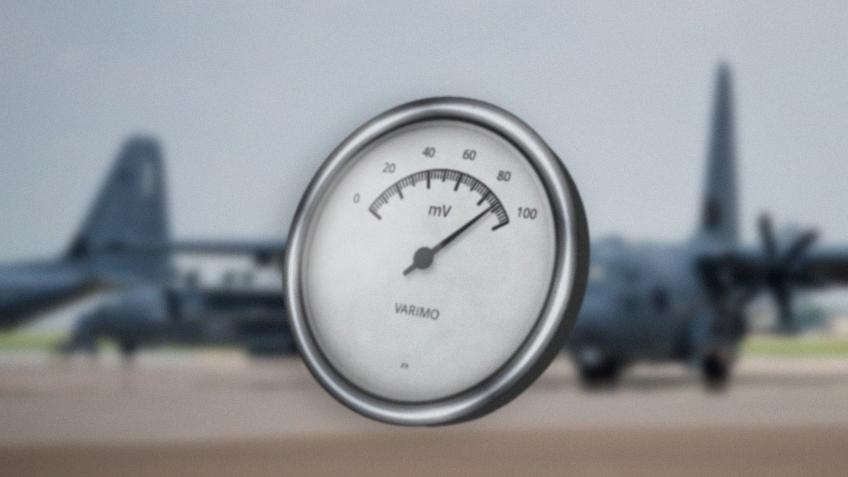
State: 90 mV
